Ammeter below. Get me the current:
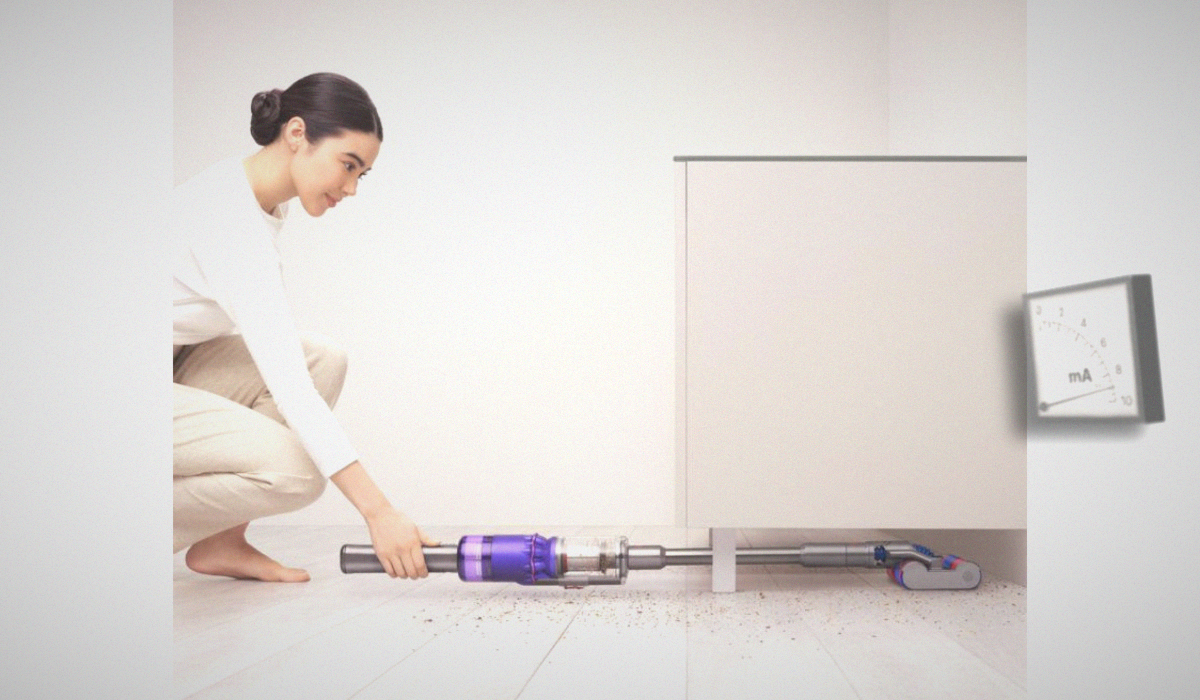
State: 9 mA
